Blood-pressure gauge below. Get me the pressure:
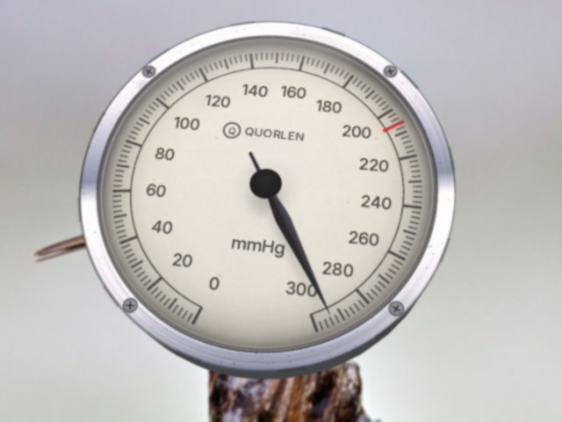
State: 294 mmHg
